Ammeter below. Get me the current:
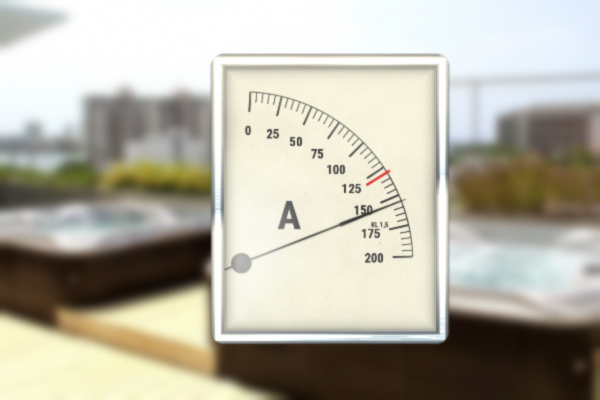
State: 155 A
